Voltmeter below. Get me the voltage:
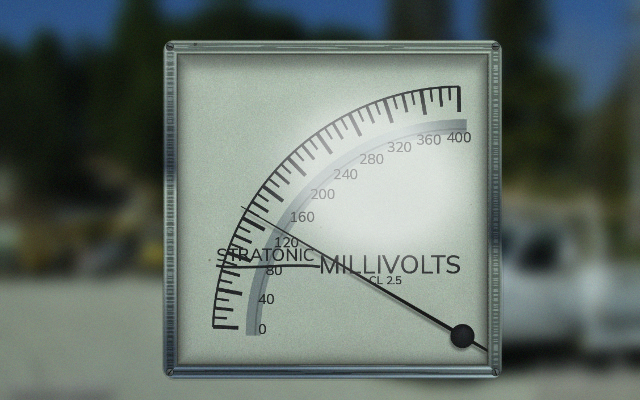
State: 130 mV
